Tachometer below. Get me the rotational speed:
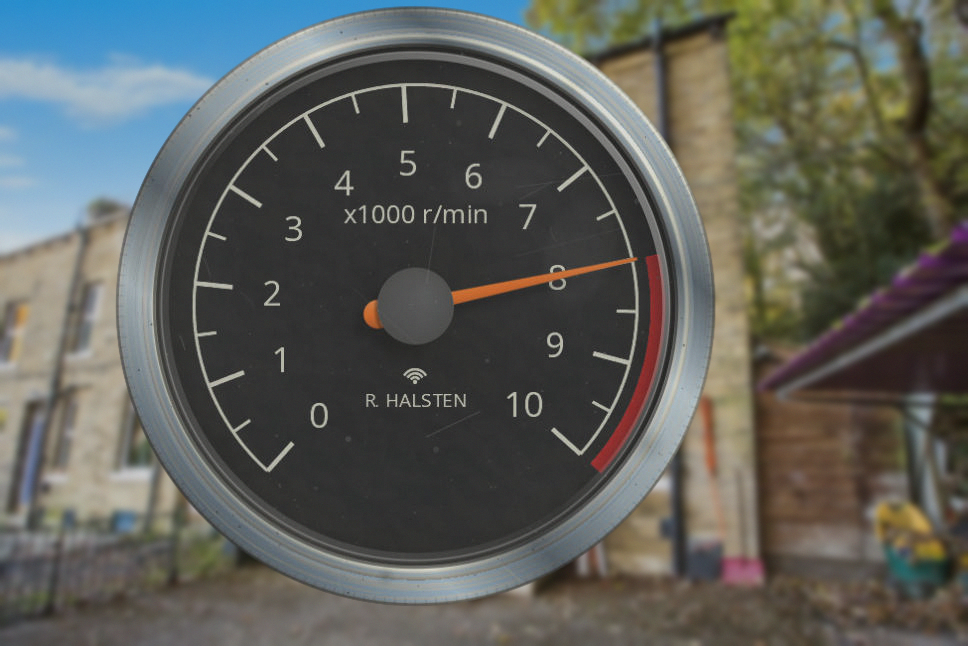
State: 8000 rpm
